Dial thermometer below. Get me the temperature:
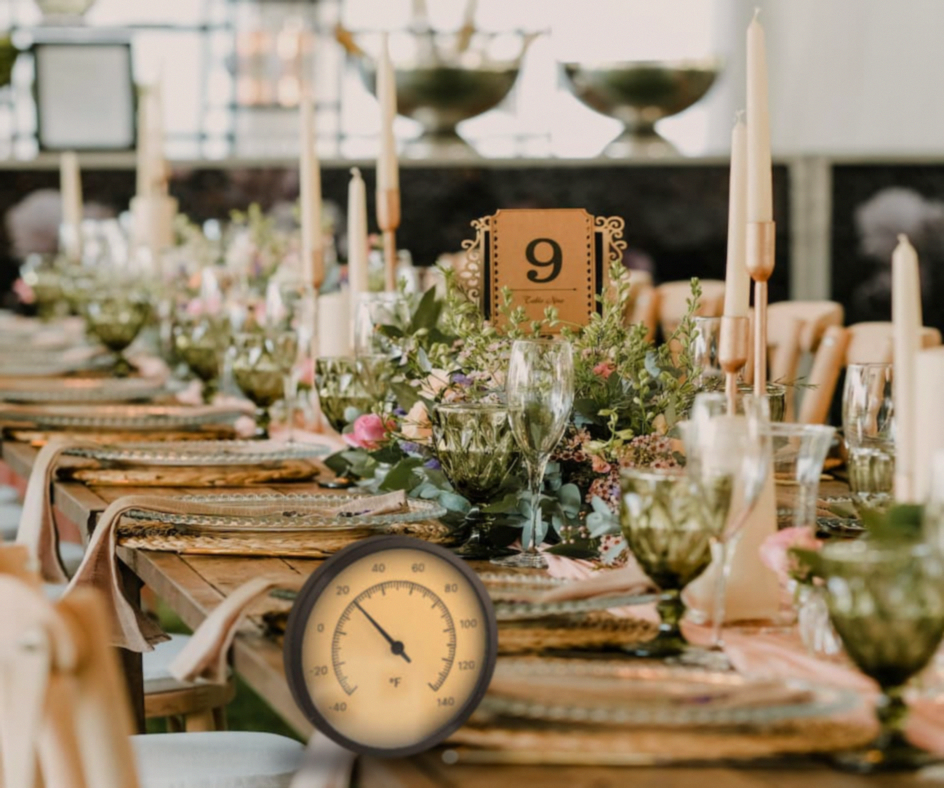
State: 20 °F
